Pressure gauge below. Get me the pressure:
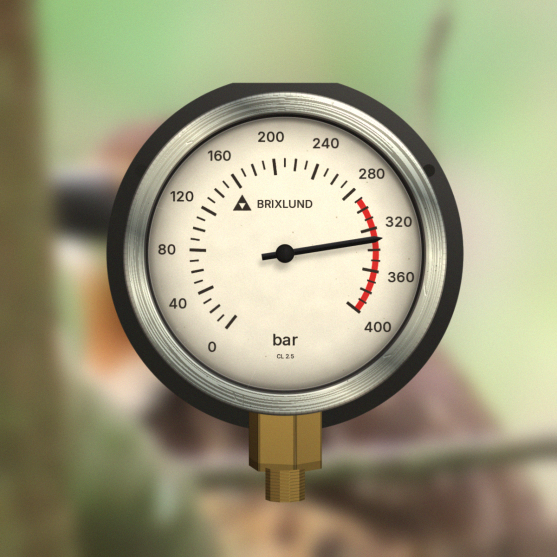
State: 330 bar
